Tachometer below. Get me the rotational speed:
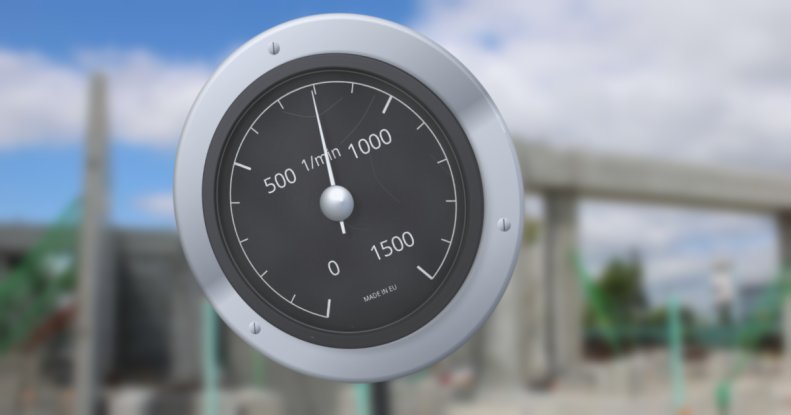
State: 800 rpm
